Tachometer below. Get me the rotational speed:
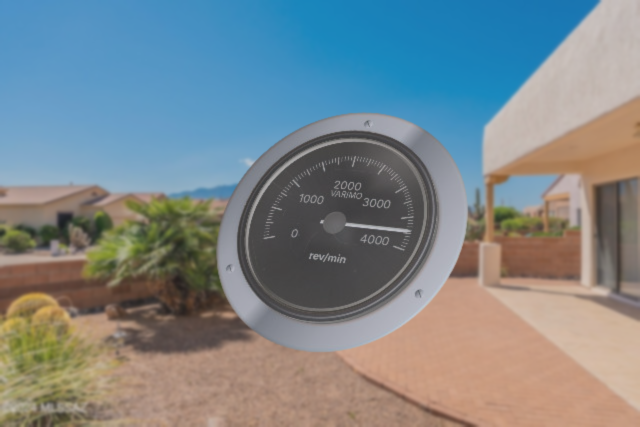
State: 3750 rpm
